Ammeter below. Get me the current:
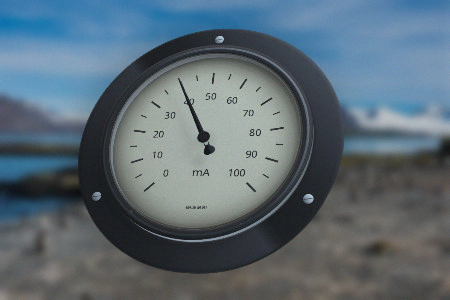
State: 40 mA
